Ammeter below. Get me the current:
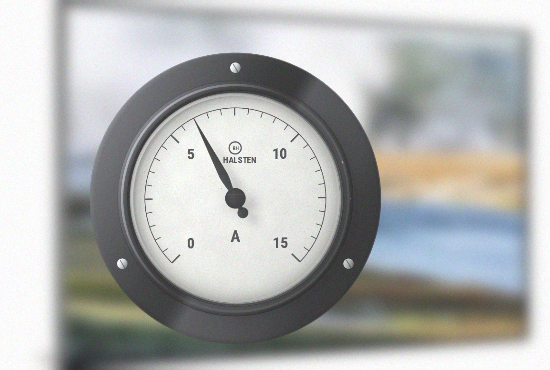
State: 6 A
